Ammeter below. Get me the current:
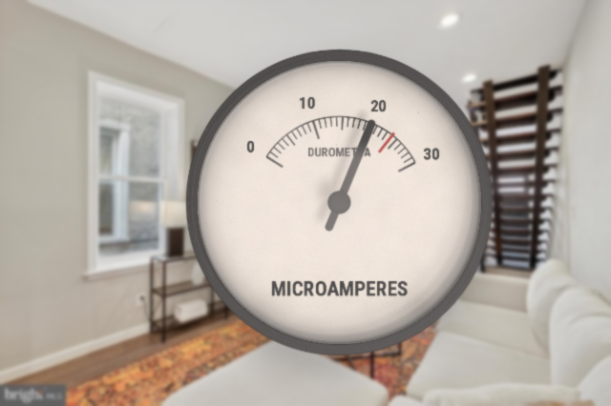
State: 20 µA
